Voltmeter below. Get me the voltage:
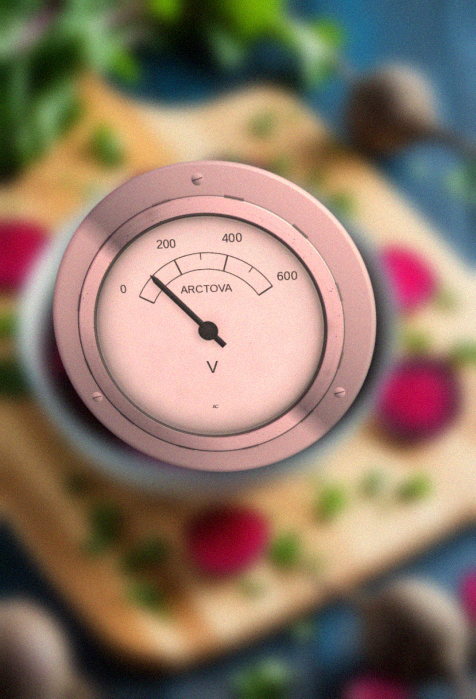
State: 100 V
